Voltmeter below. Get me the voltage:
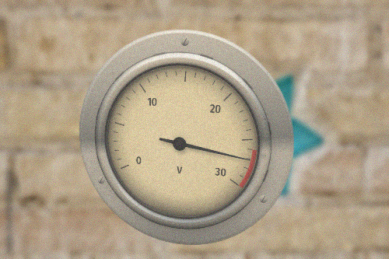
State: 27 V
